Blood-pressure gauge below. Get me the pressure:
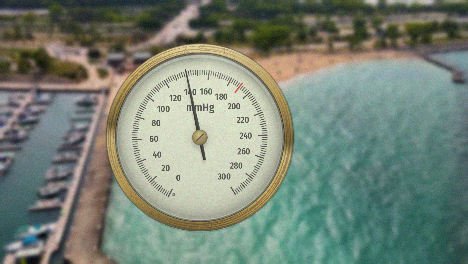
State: 140 mmHg
